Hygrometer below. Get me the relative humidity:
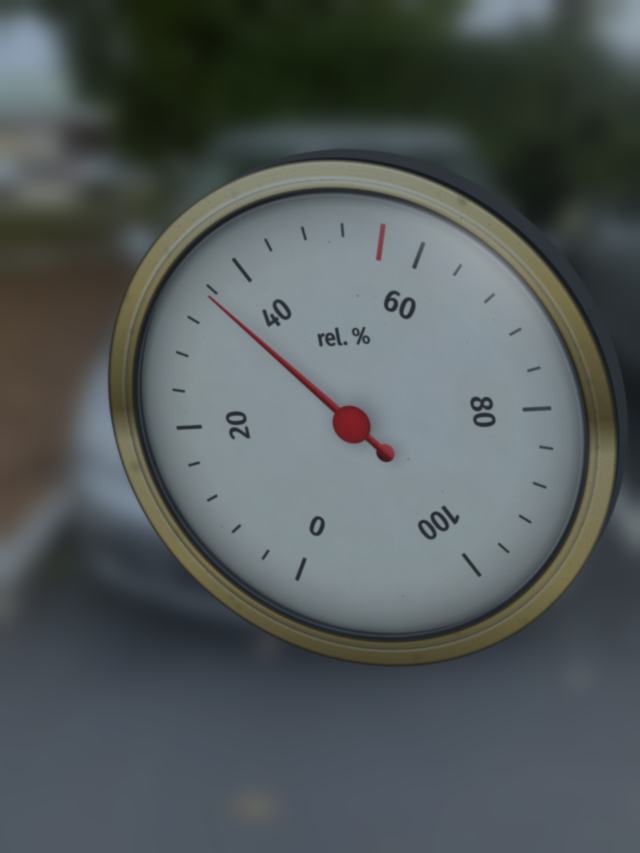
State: 36 %
